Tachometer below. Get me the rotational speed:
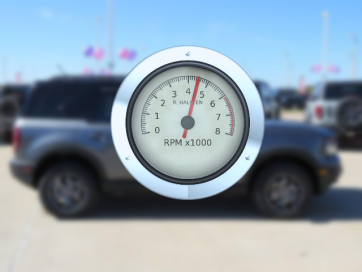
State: 4500 rpm
